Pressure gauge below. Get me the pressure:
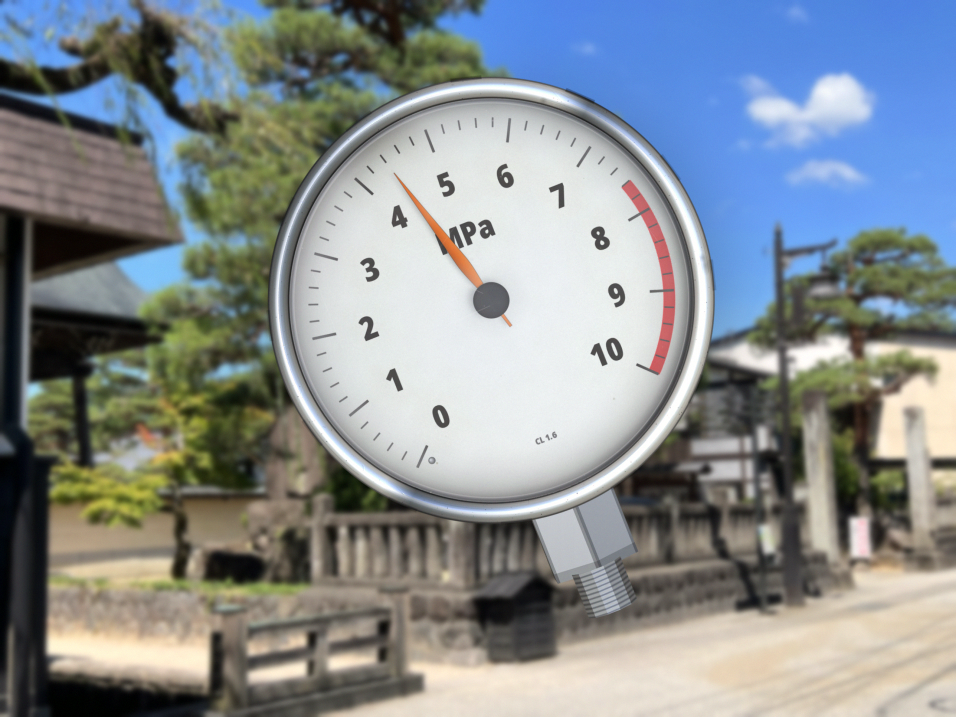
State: 4.4 MPa
